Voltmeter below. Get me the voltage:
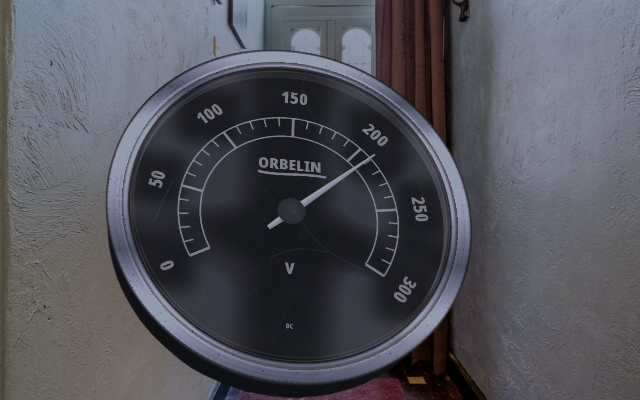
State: 210 V
